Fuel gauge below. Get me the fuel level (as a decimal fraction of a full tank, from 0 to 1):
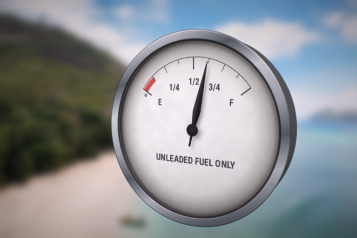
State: 0.625
